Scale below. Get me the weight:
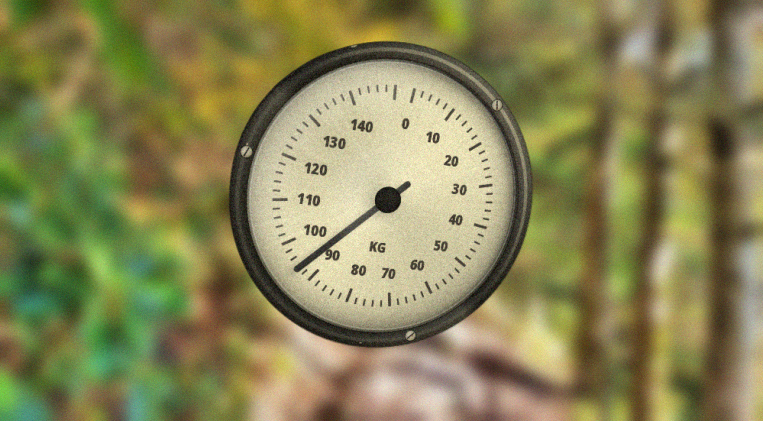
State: 94 kg
